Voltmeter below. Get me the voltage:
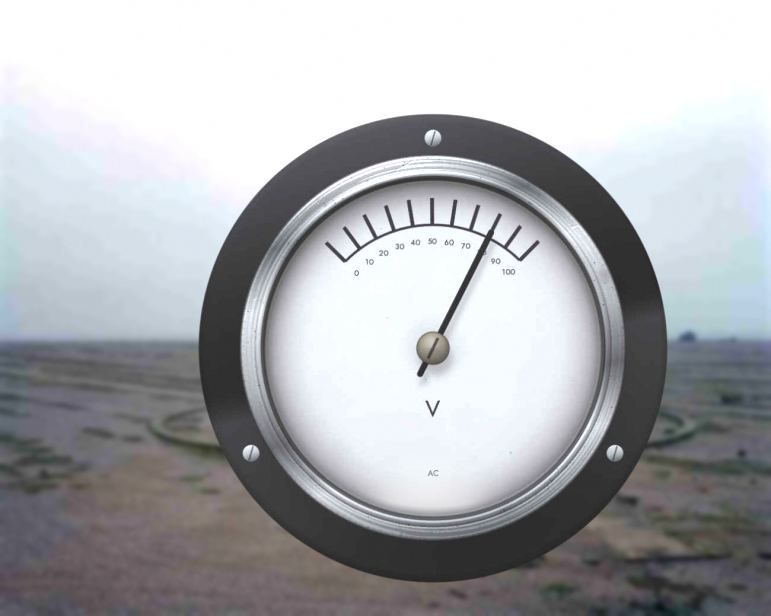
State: 80 V
